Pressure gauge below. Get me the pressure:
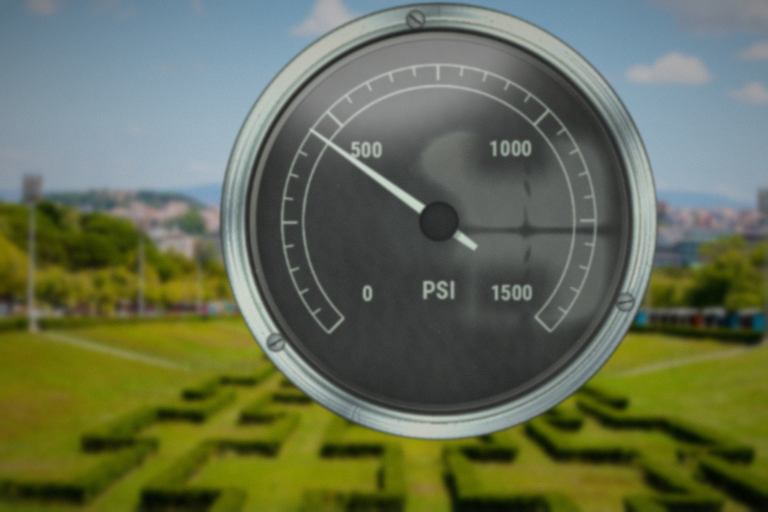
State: 450 psi
